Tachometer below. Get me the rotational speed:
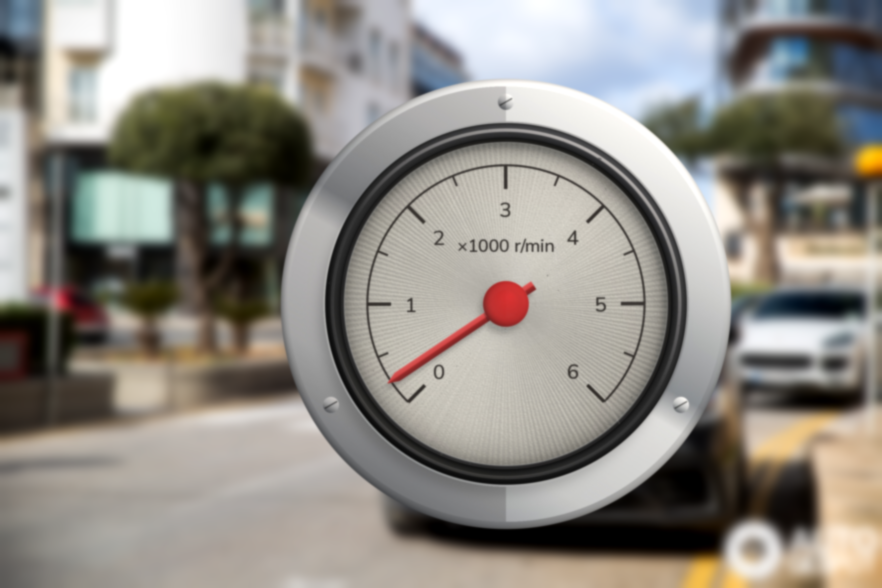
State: 250 rpm
